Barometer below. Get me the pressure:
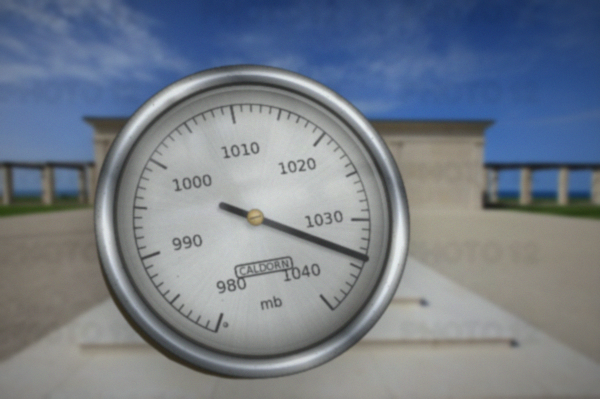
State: 1034 mbar
